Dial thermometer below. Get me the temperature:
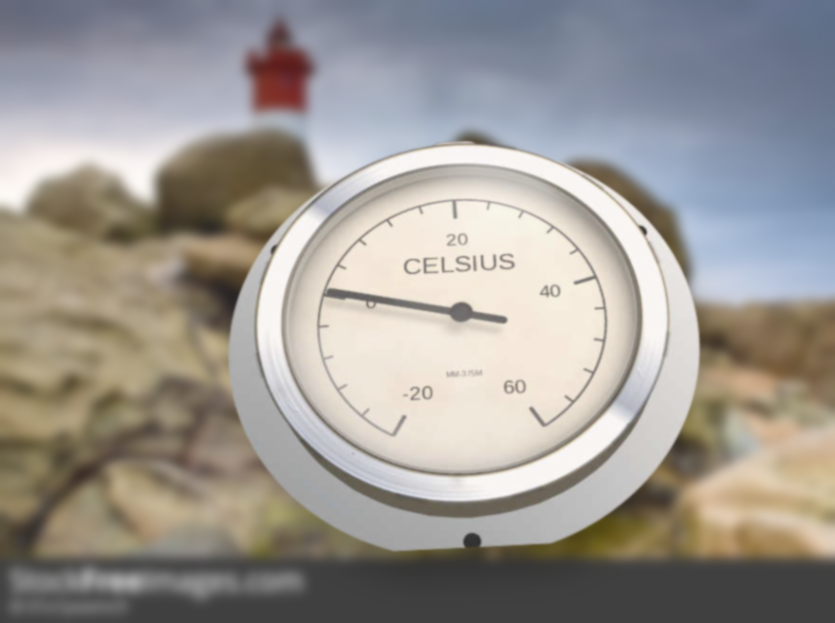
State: 0 °C
